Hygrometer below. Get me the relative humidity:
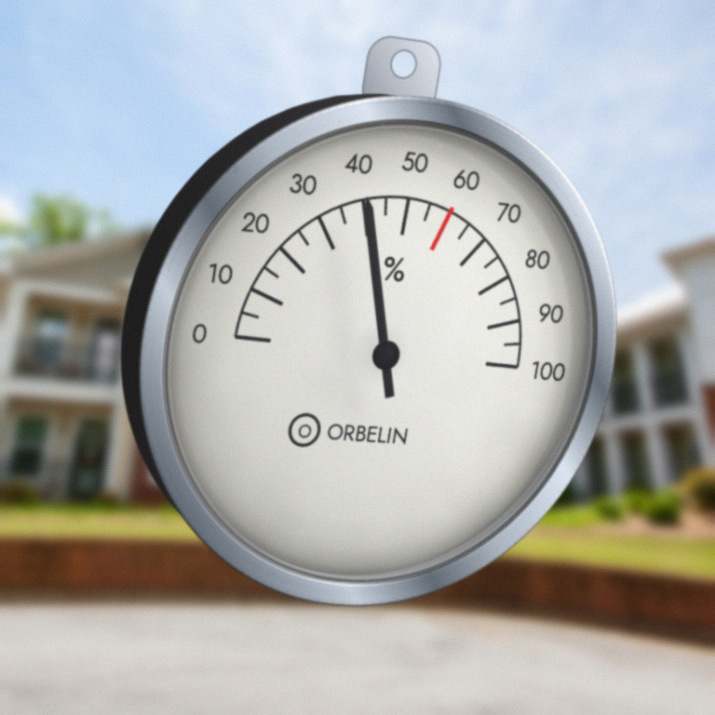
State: 40 %
